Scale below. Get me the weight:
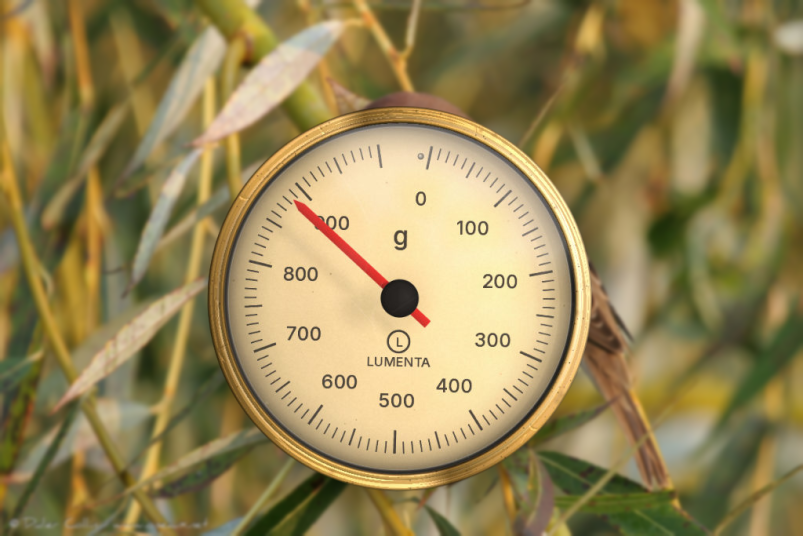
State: 885 g
